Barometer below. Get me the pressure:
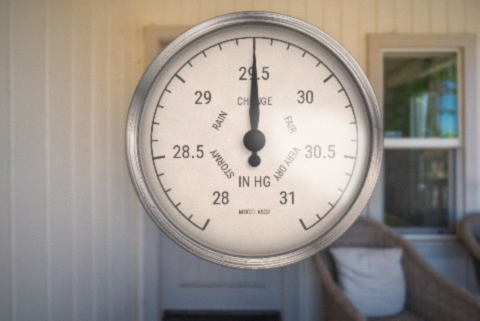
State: 29.5 inHg
